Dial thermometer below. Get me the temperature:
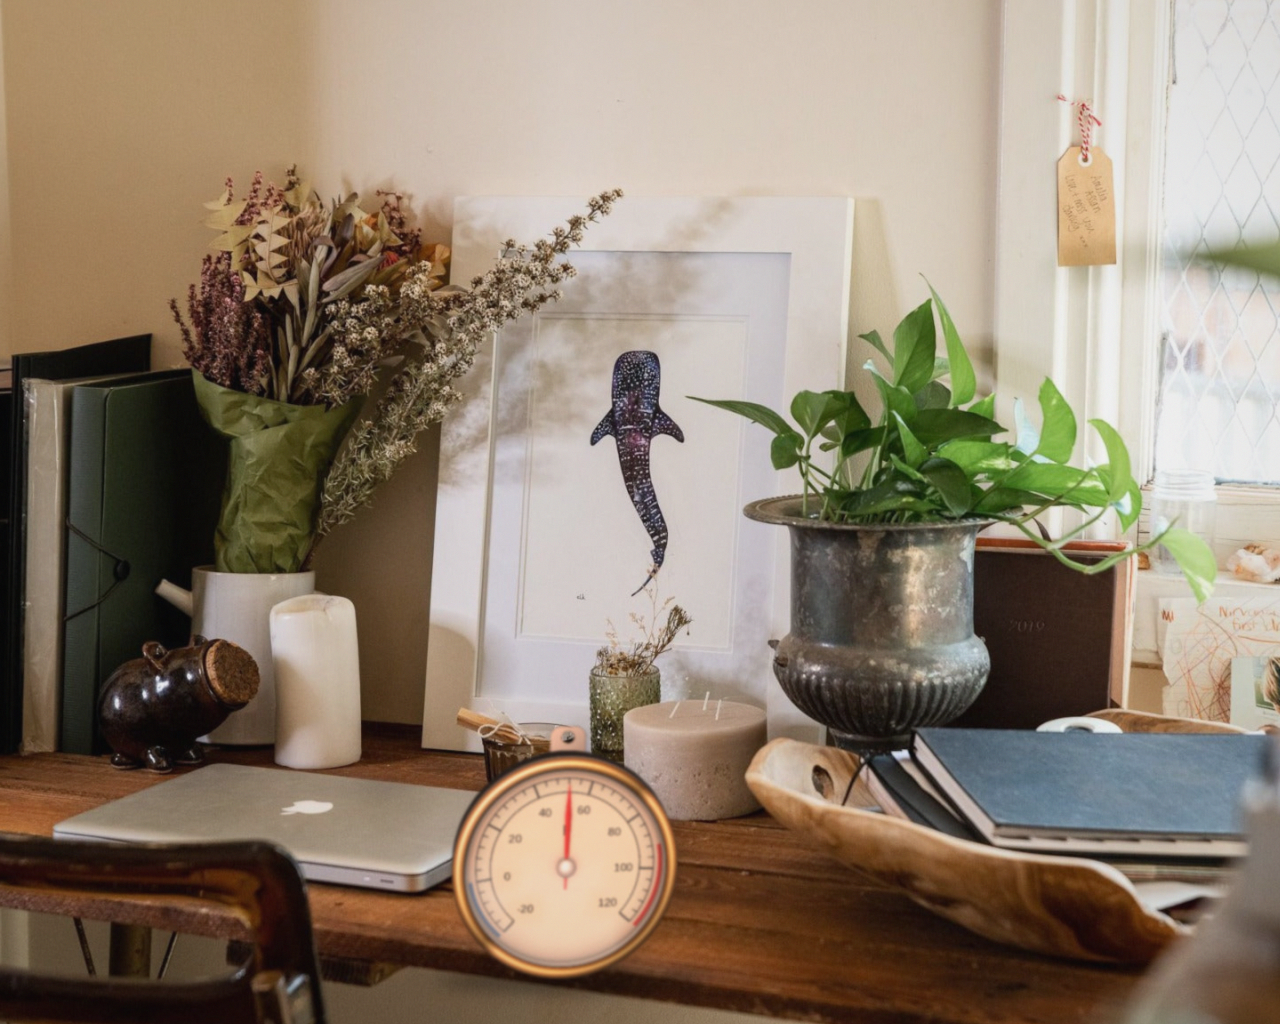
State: 52 °F
